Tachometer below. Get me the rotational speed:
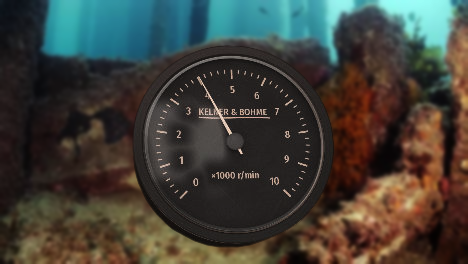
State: 4000 rpm
